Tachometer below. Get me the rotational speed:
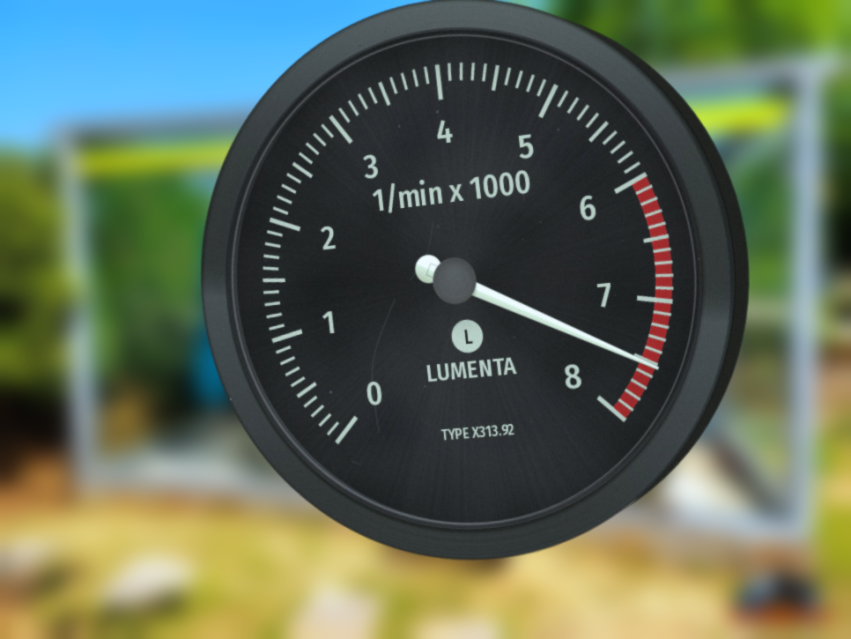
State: 7500 rpm
